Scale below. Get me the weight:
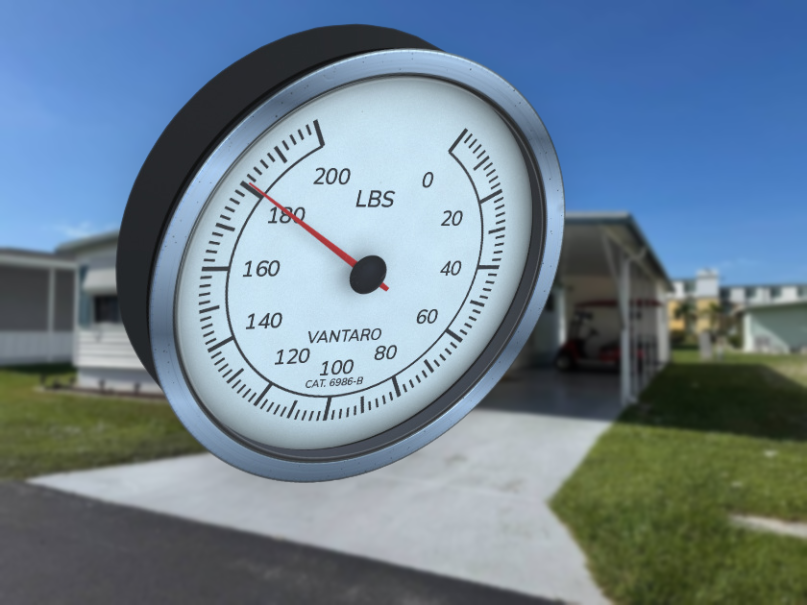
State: 181 lb
